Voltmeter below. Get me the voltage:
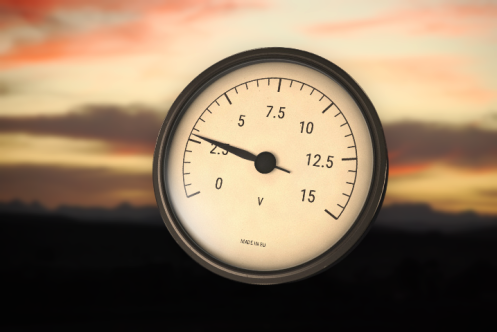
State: 2.75 V
